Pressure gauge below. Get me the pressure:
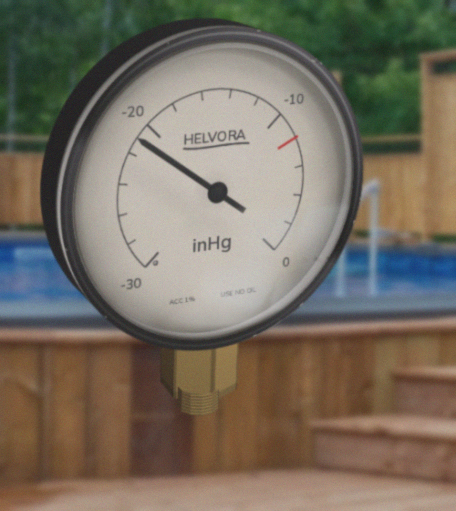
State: -21 inHg
